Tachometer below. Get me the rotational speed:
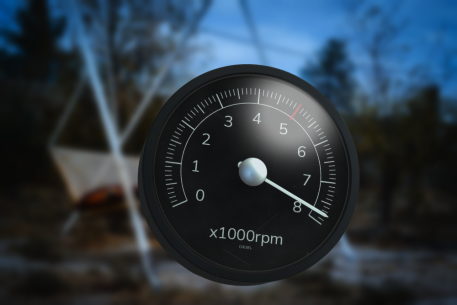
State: 7800 rpm
